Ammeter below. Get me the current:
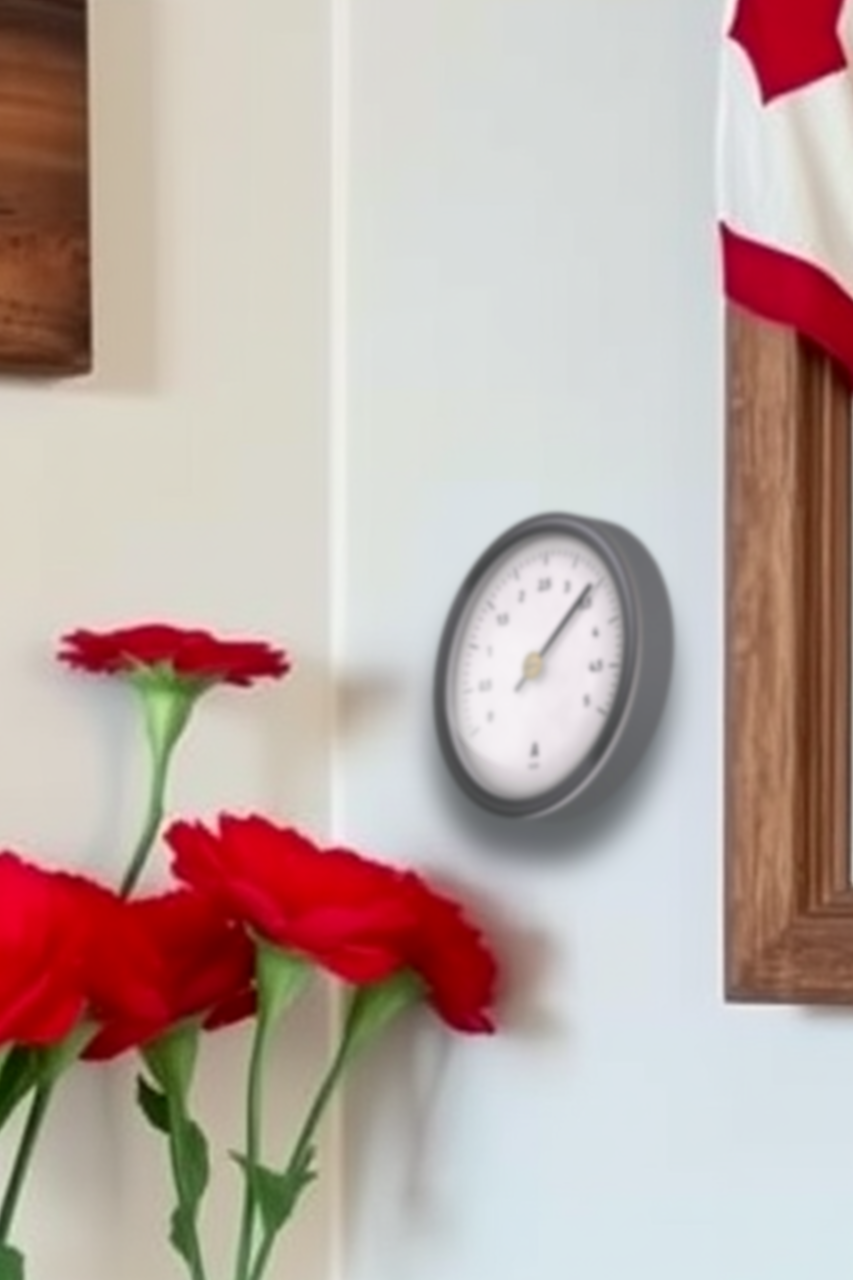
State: 3.5 A
